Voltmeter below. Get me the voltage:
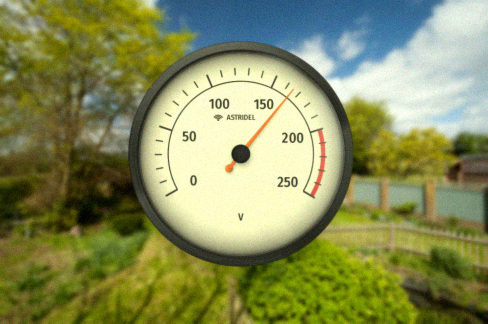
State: 165 V
